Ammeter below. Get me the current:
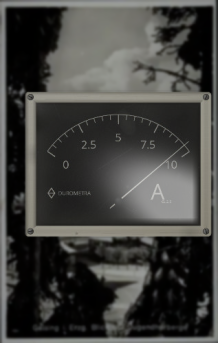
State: 9.5 A
